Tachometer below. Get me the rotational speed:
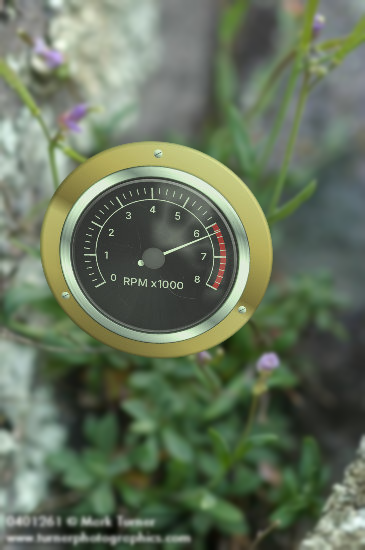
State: 6200 rpm
